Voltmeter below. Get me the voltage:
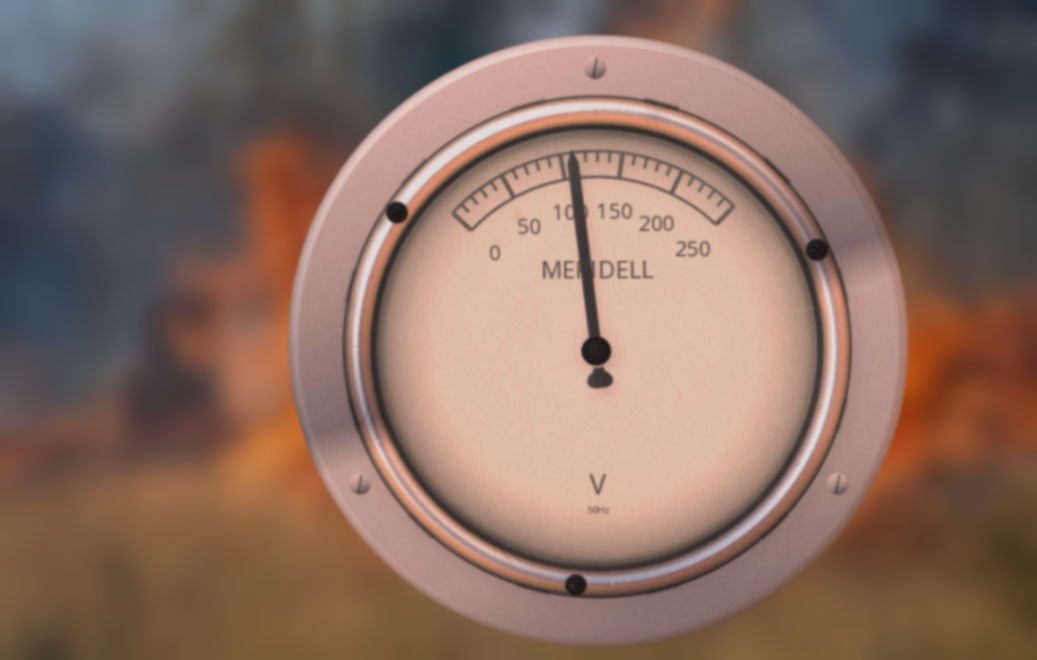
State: 110 V
